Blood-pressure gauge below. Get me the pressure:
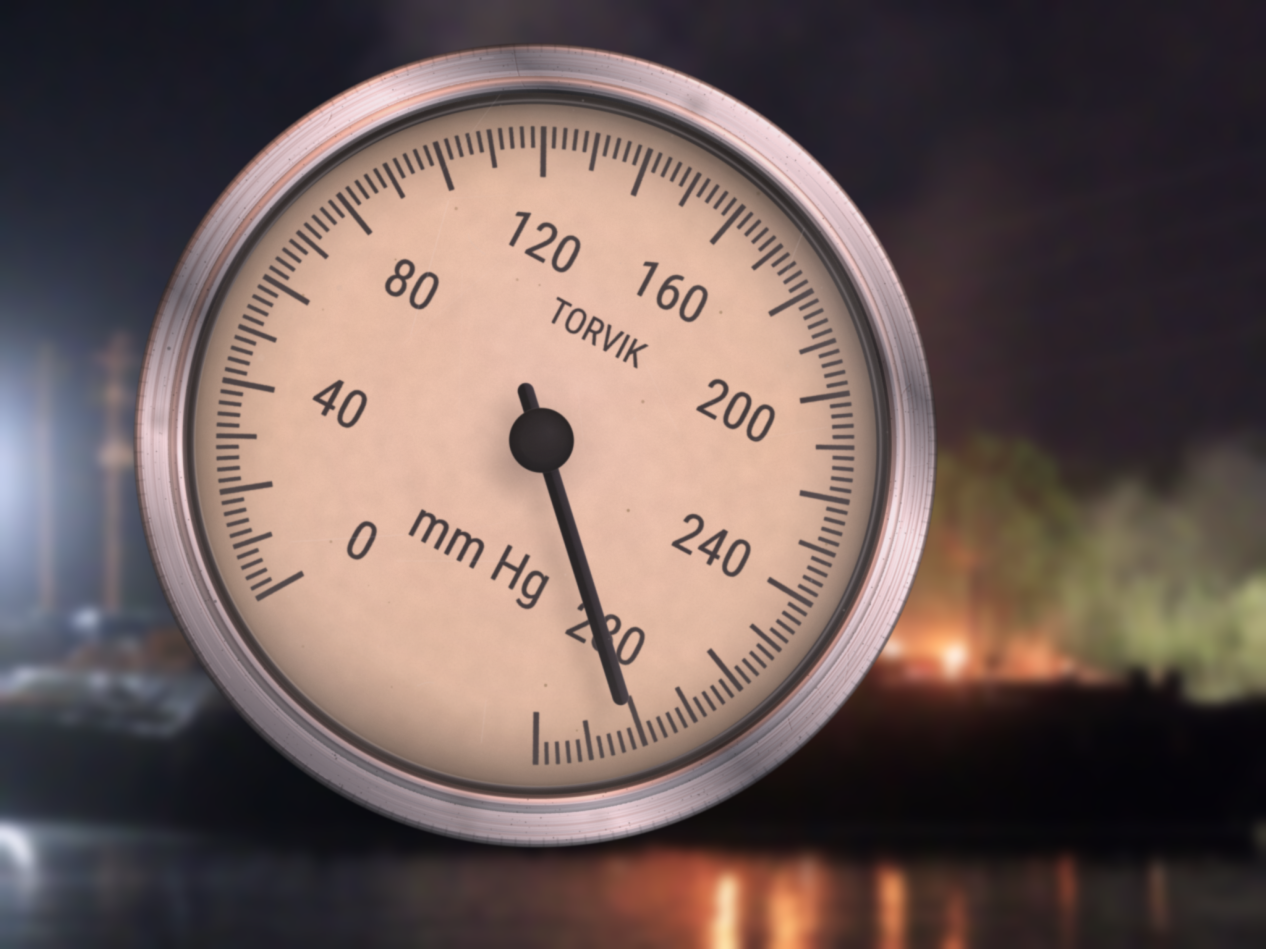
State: 282 mmHg
